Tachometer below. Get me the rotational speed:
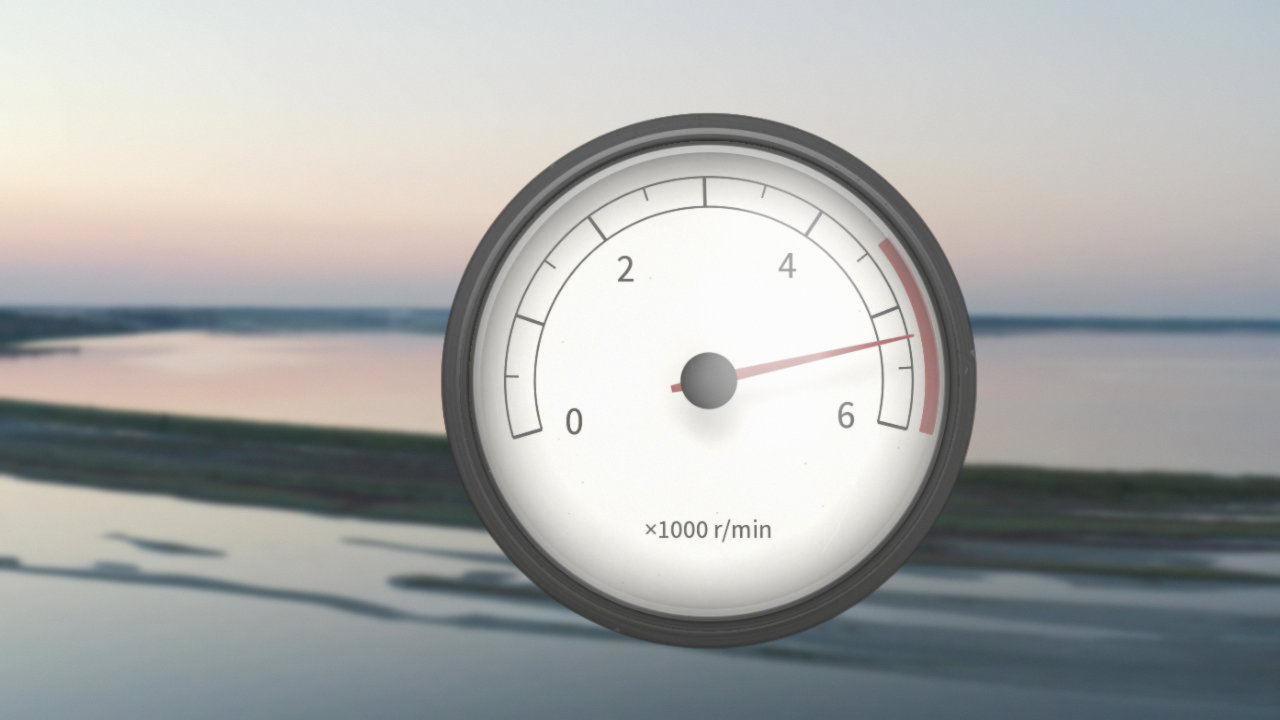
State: 5250 rpm
